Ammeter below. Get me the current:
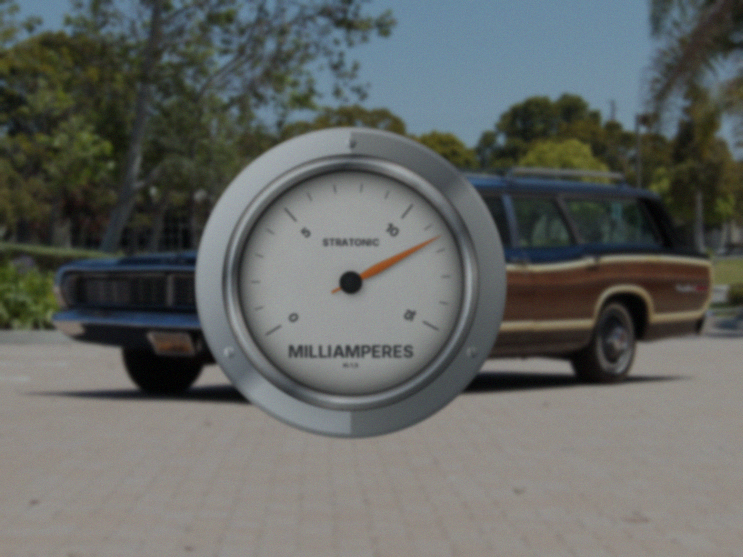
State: 11.5 mA
